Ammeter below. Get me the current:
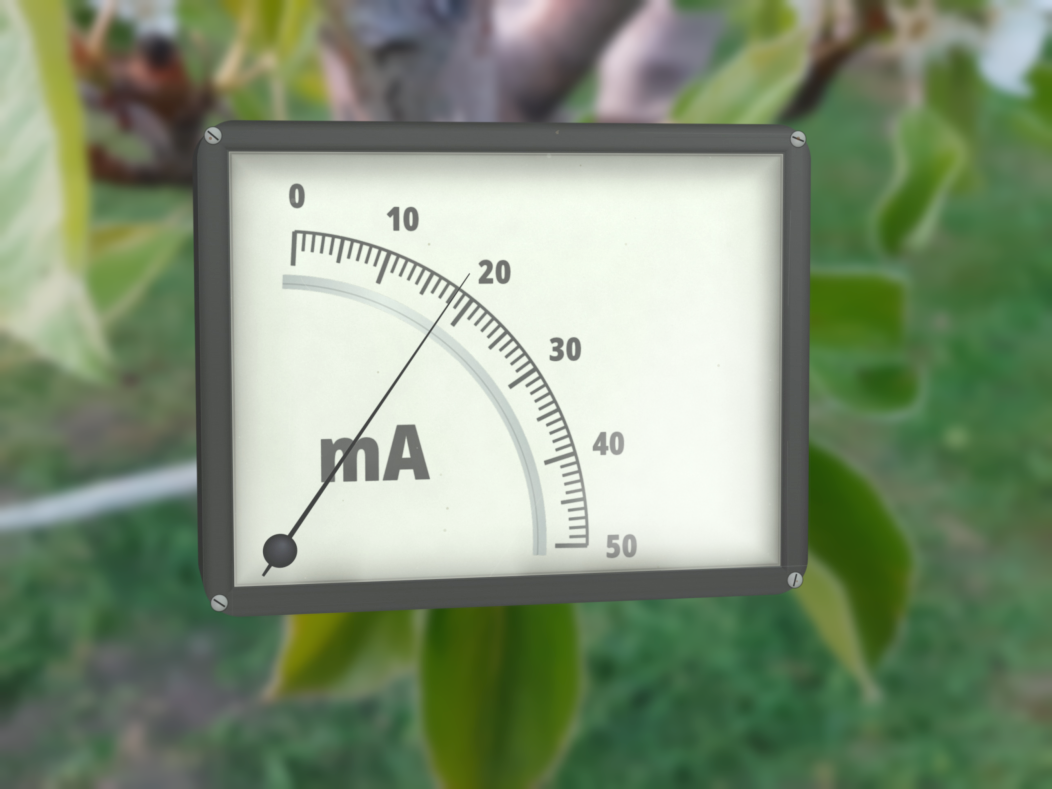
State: 18 mA
